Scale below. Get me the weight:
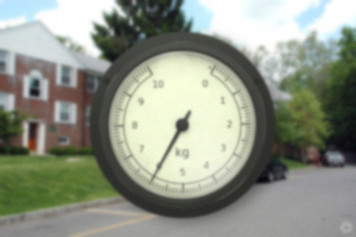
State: 6 kg
